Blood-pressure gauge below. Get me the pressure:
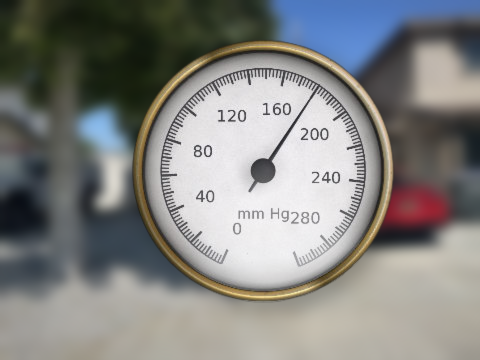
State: 180 mmHg
